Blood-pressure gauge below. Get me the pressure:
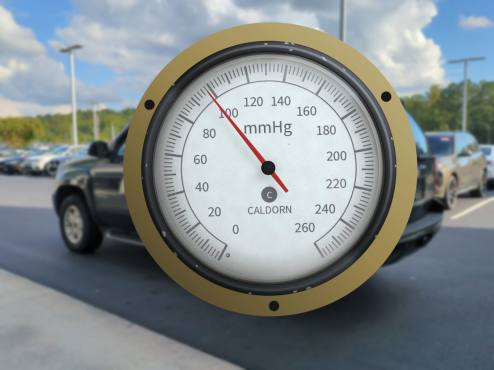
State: 98 mmHg
